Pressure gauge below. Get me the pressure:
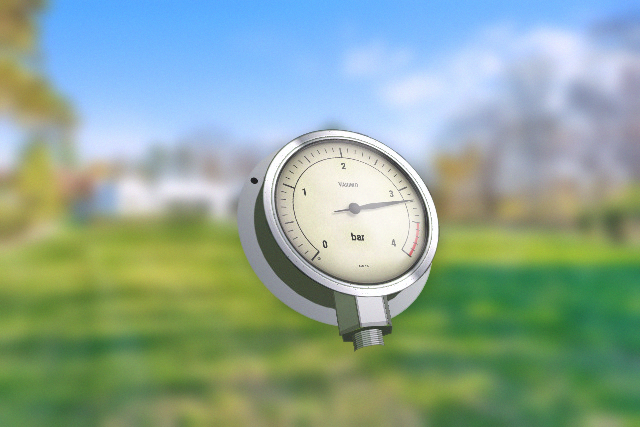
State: 3.2 bar
